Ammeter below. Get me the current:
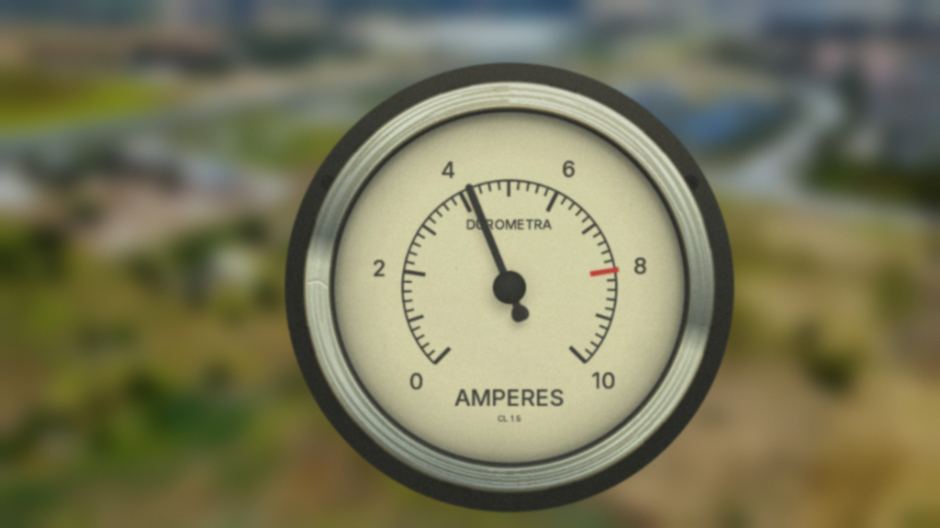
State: 4.2 A
